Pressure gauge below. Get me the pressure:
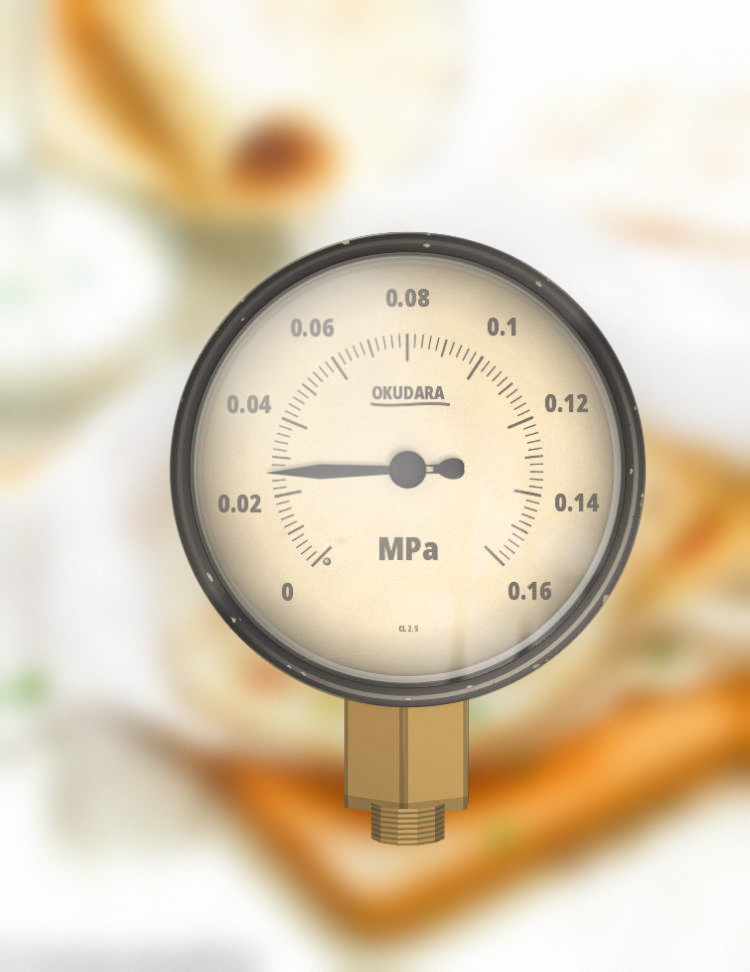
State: 0.026 MPa
